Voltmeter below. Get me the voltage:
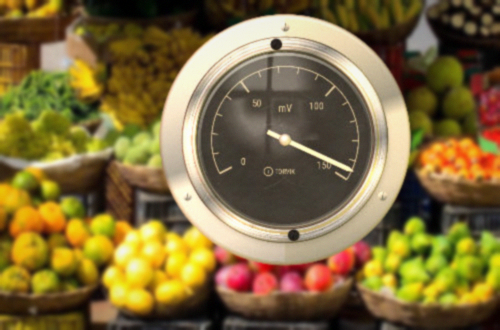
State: 145 mV
